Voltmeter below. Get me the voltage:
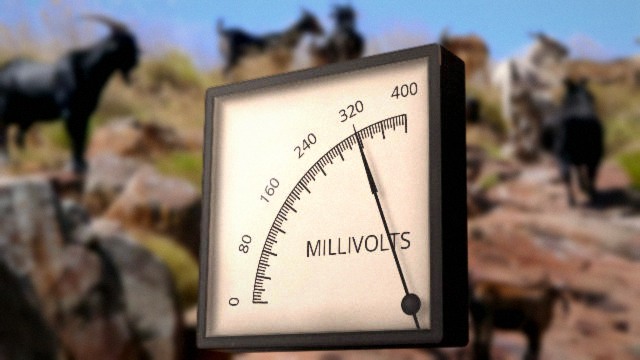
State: 320 mV
